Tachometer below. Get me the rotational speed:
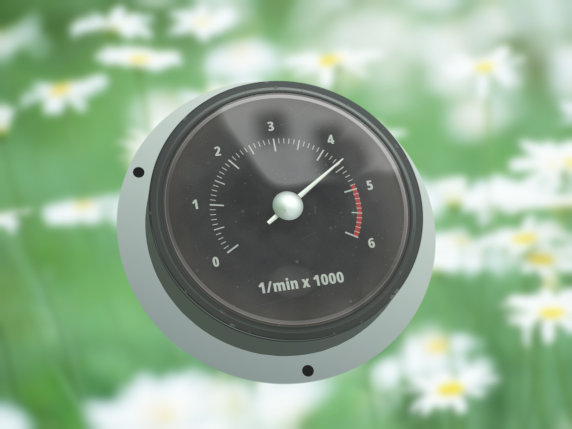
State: 4400 rpm
